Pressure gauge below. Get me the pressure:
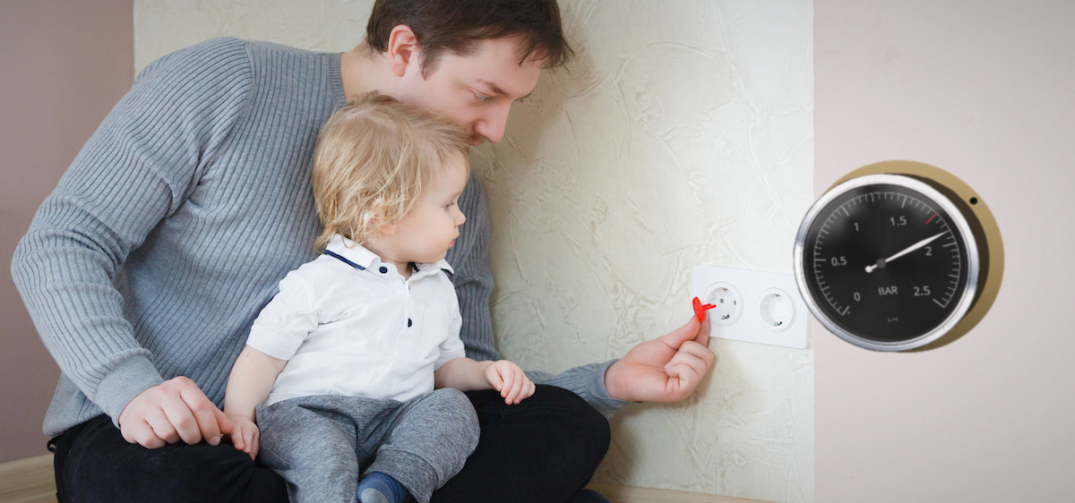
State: 1.9 bar
